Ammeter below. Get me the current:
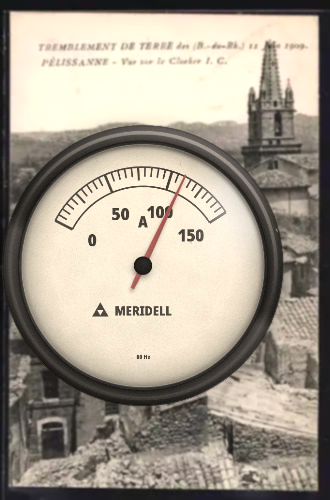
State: 110 A
